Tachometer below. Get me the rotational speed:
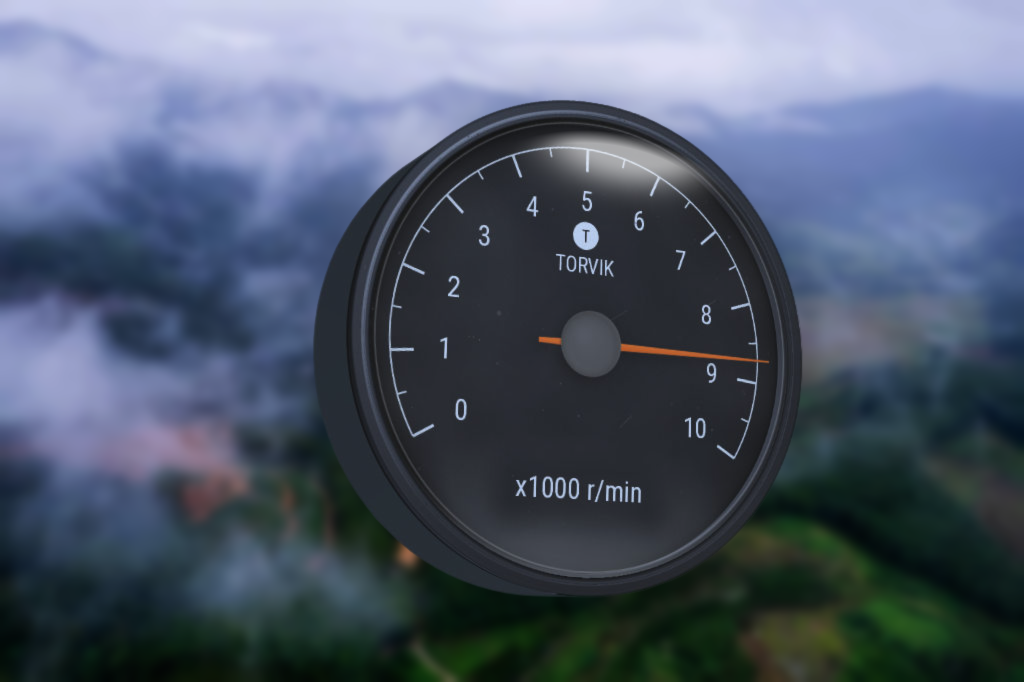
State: 8750 rpm
